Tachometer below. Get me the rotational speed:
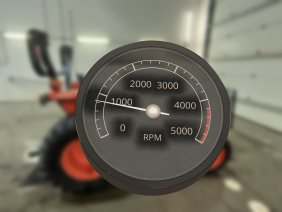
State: 800 rpm
